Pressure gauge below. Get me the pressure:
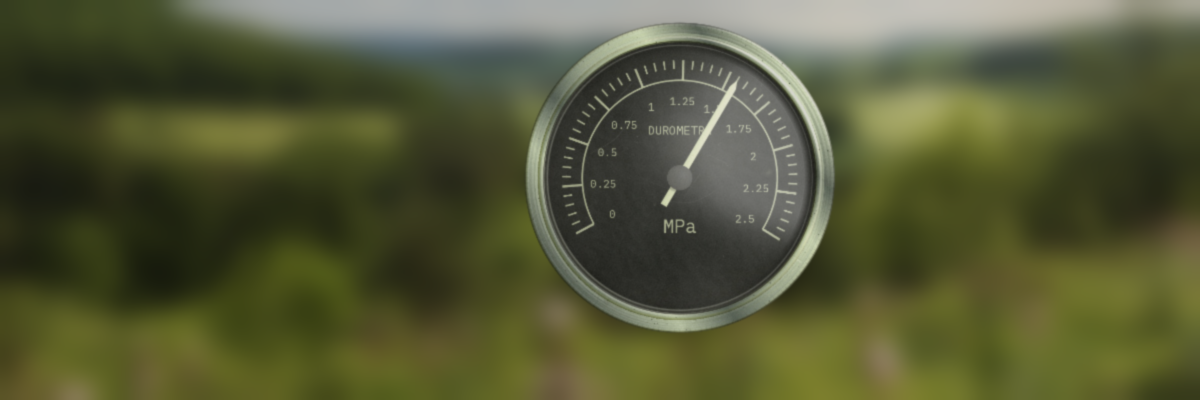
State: 1.55 MPa
